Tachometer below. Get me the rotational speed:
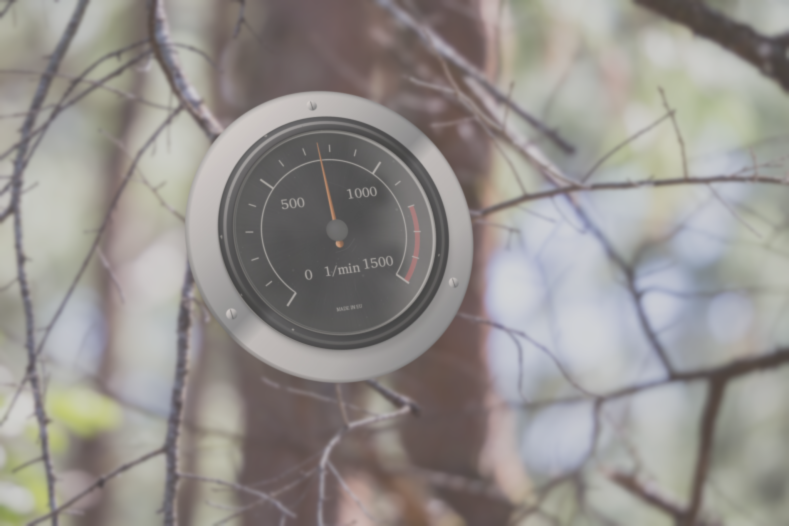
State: 750 rpm
